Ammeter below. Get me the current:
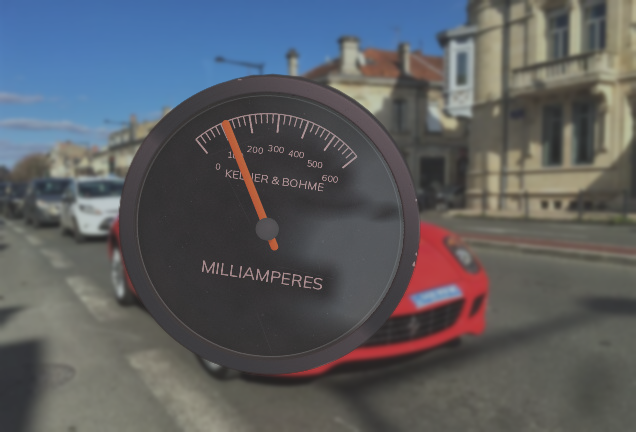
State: 120 mA
